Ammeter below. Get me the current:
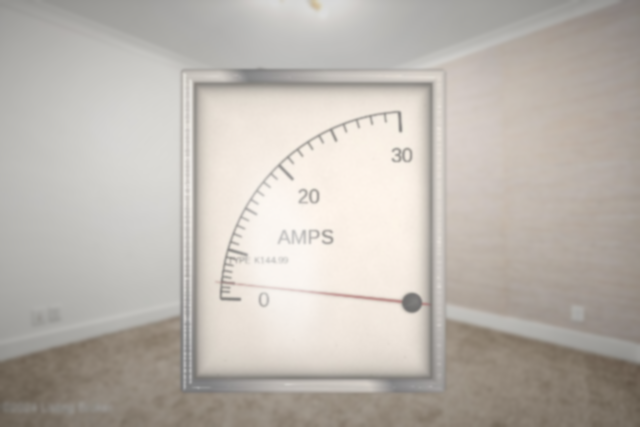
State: 5 A
